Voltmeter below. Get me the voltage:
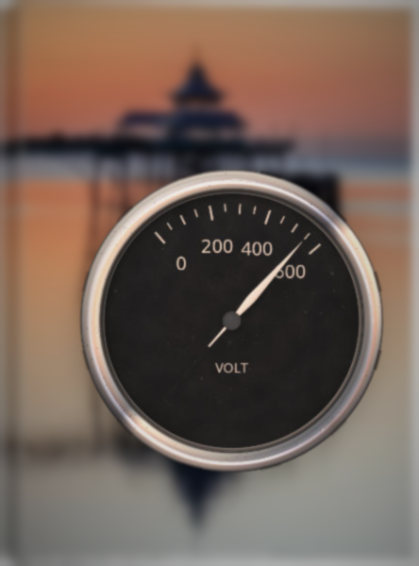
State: 550 V
